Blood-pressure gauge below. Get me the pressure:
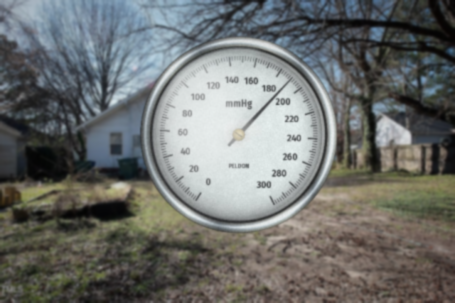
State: 190 mmHg
